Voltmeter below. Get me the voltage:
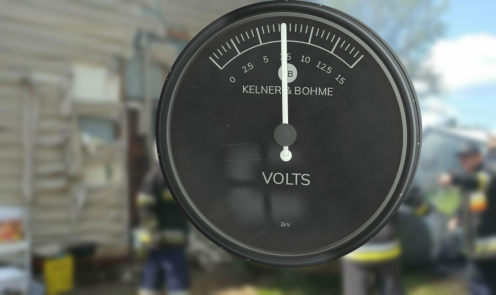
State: 7.5 V
